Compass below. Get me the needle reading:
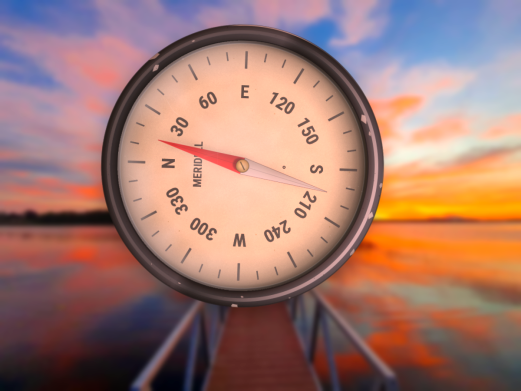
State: 15 °
